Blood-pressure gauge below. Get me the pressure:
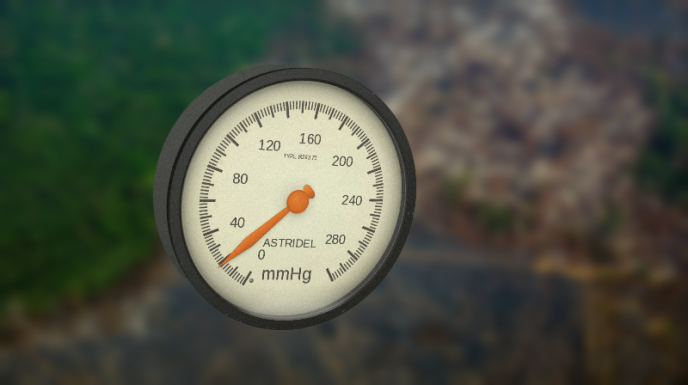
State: 20 mmHg
